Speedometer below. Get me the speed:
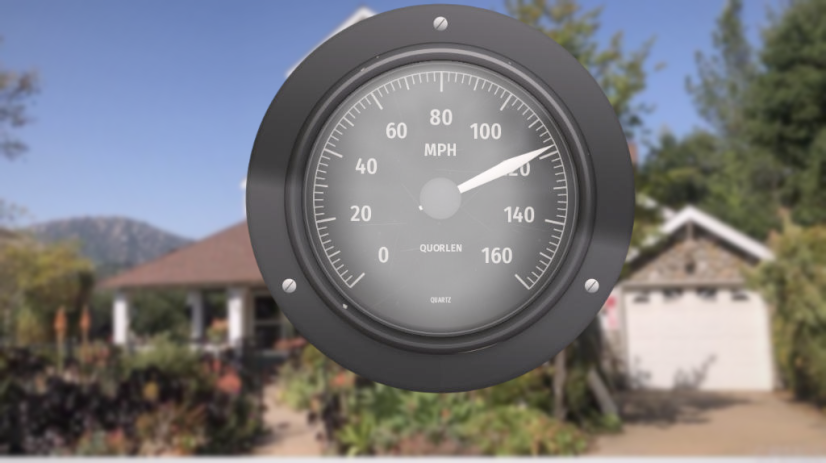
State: 118 mph
